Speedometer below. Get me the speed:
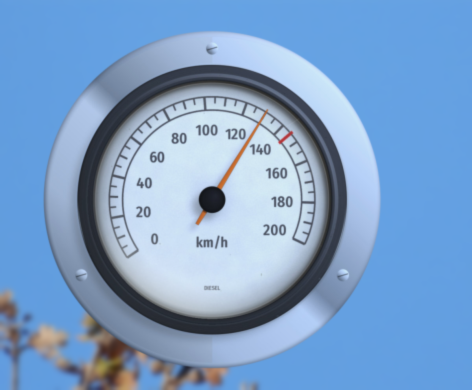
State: 130 km/h
